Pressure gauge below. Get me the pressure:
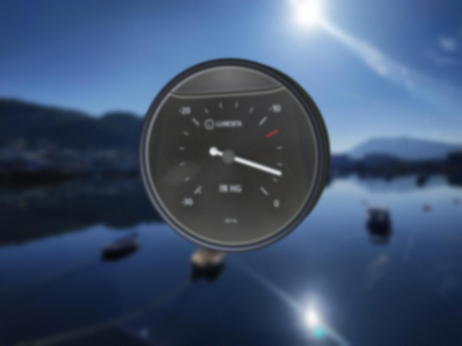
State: -3 inHg
